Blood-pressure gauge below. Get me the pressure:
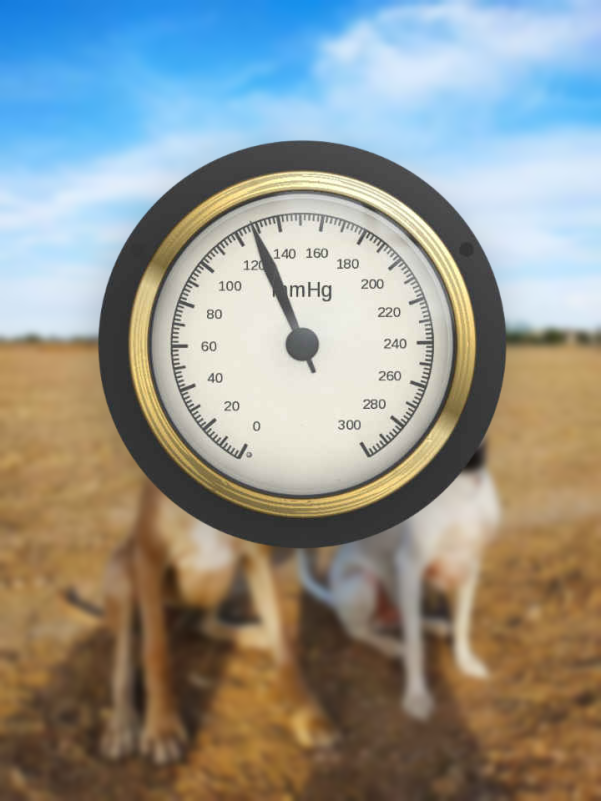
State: 128 mmHg
